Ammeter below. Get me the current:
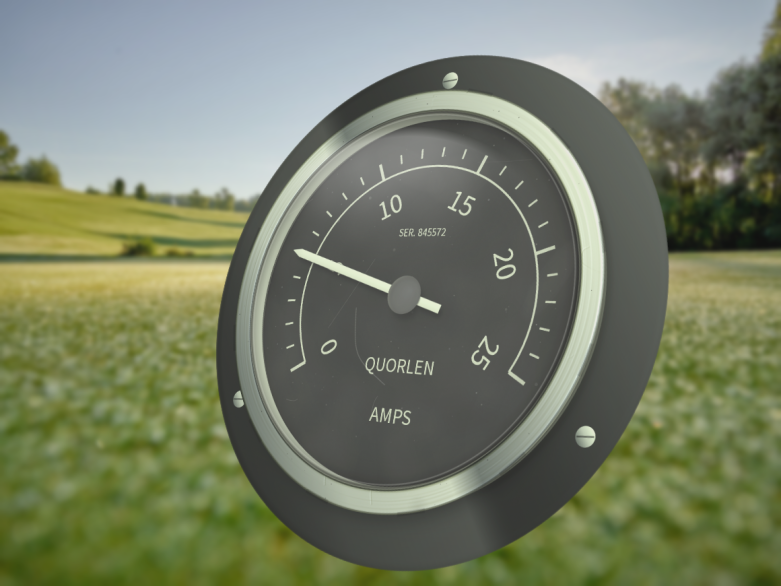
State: 5 A
